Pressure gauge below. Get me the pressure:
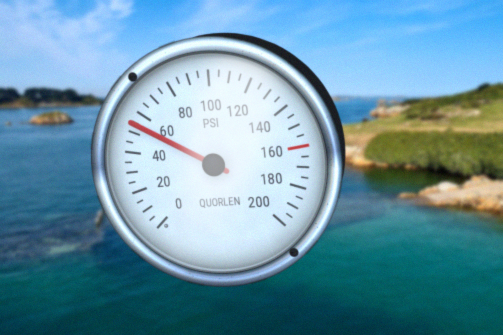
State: 55 psi
